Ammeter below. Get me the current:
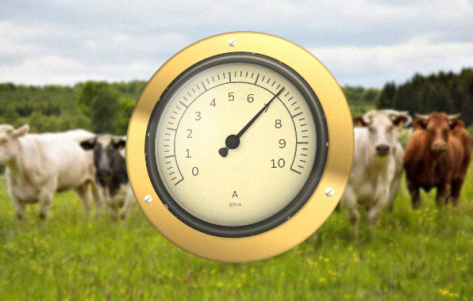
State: 7 A
